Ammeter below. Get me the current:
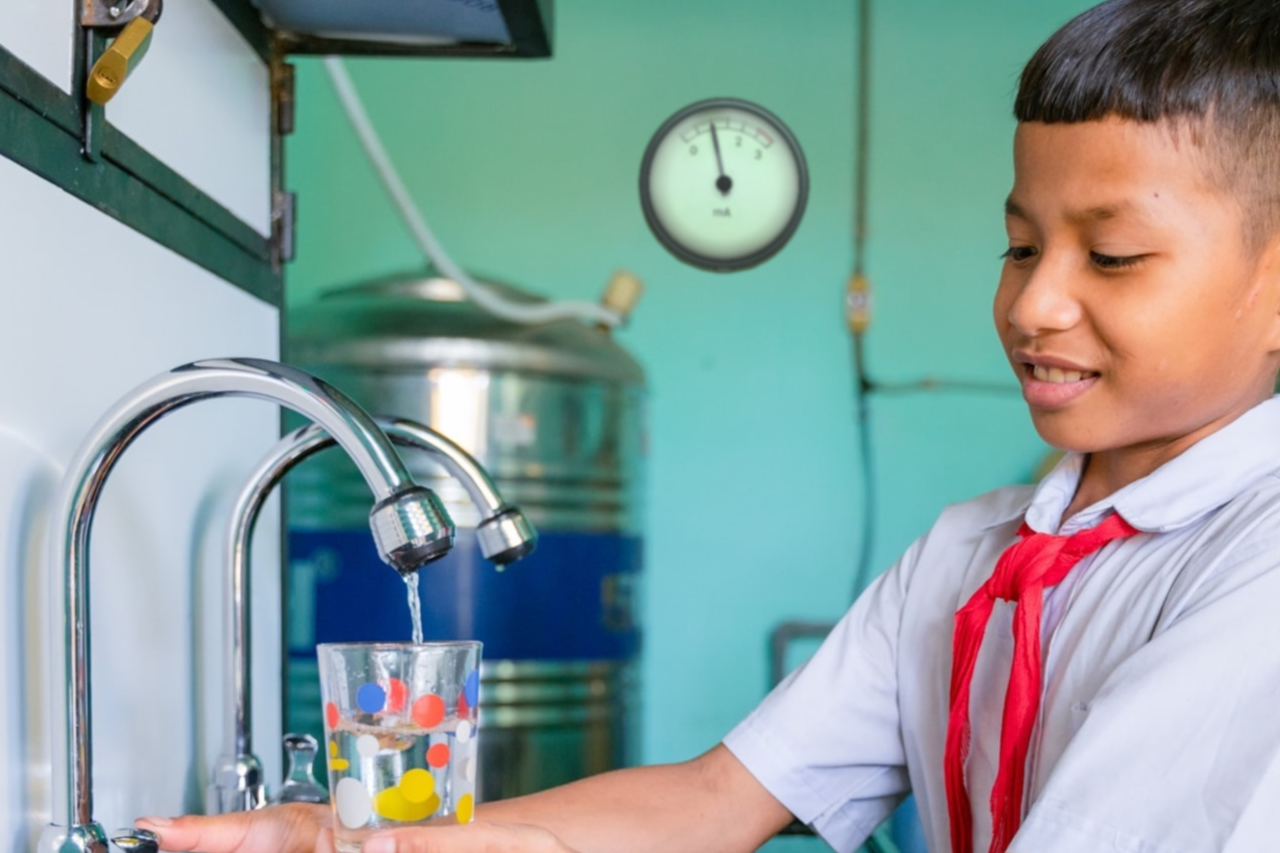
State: 1 mA
